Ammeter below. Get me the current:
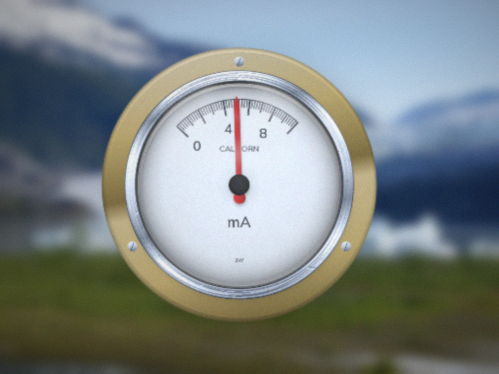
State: 5 mA
